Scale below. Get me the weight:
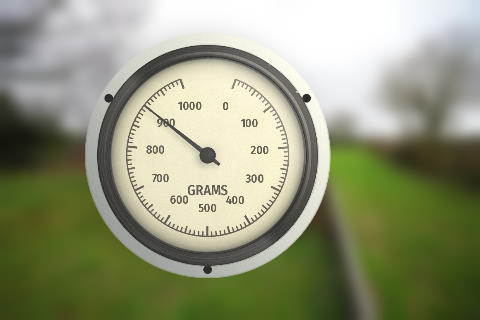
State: 900 g
